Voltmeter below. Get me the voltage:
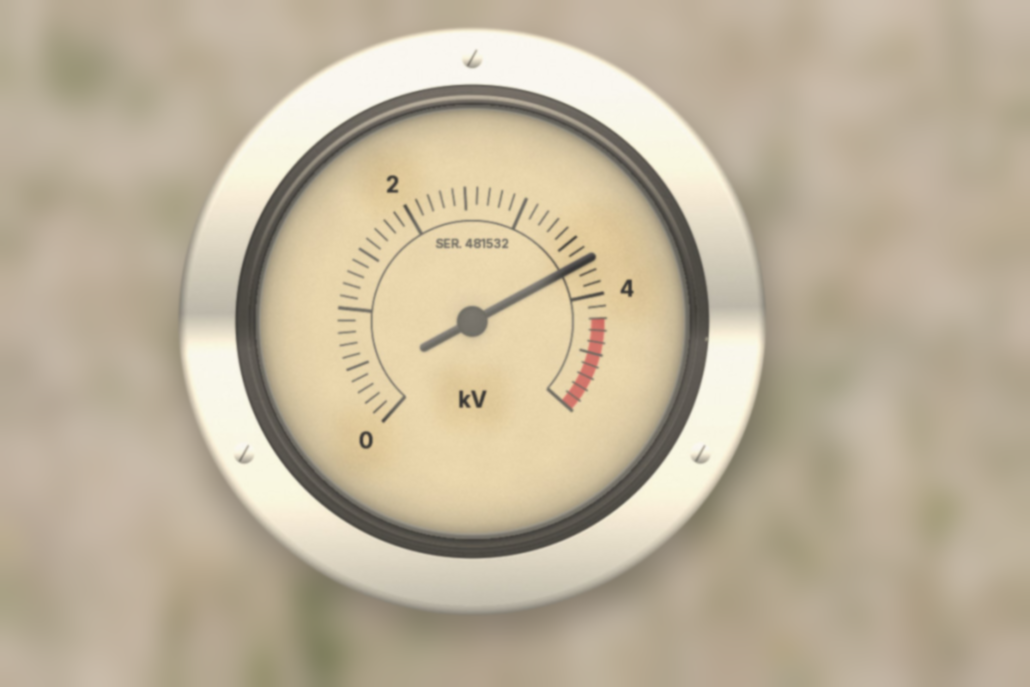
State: 3.7 kV
